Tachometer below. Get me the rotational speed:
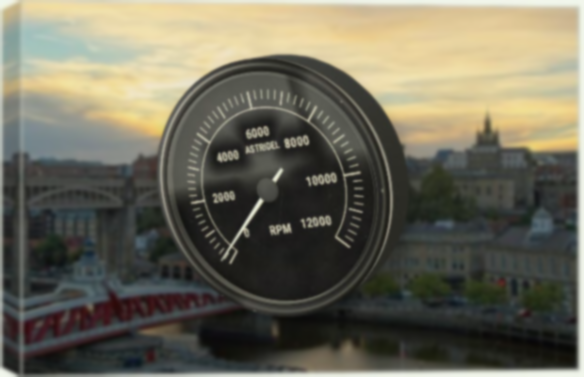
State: 200 rpm
